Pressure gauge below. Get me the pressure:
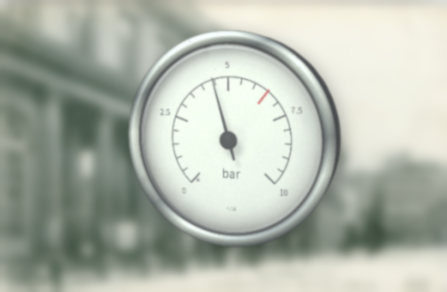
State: 4.5 bar
